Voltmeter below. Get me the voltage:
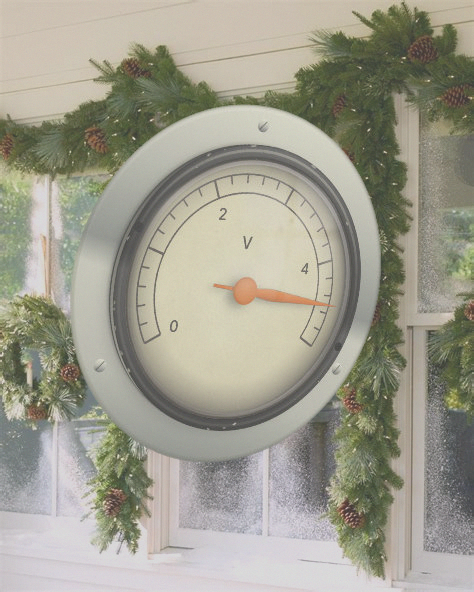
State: 4.5 V
